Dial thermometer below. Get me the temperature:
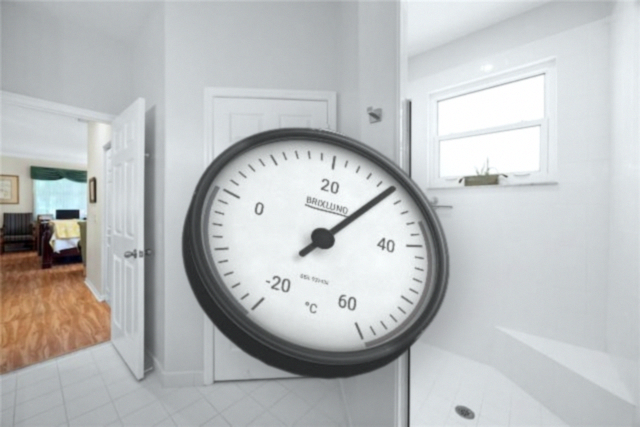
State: 30 °C
